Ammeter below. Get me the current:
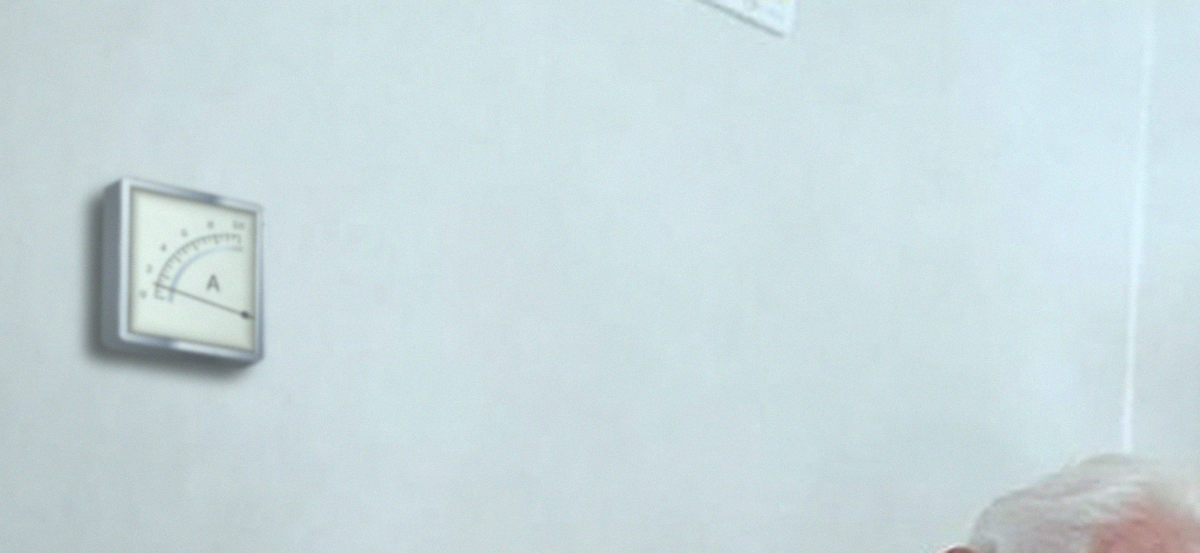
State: 1 A
